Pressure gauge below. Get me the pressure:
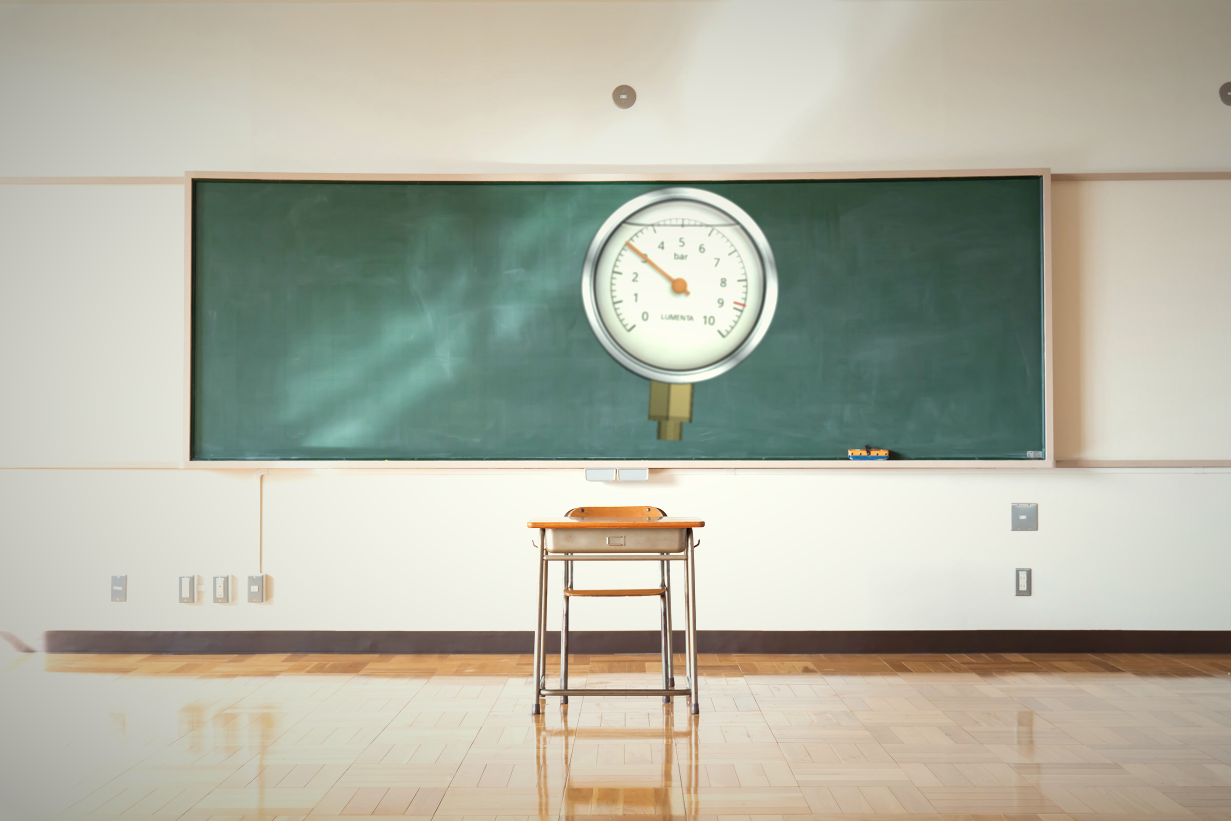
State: 3 bar
